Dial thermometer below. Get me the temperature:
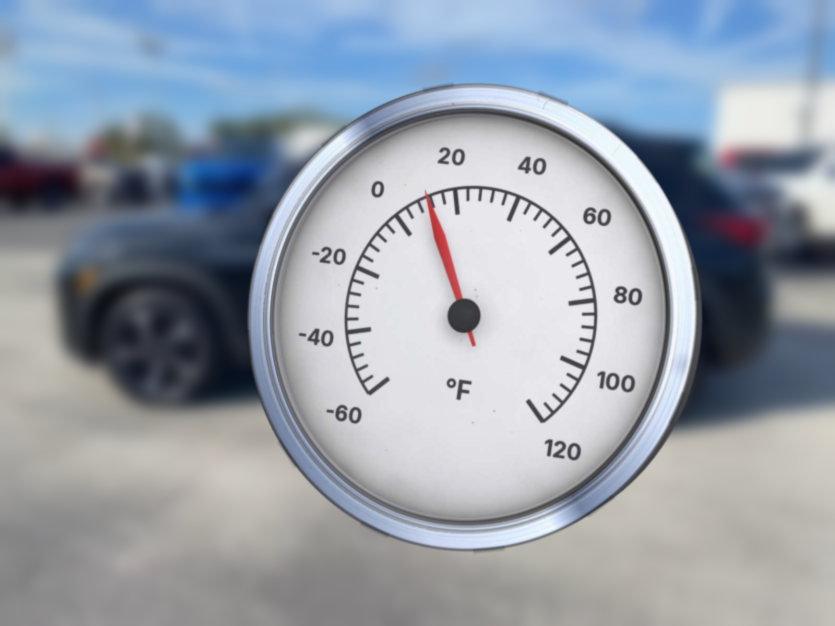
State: 12 °F
